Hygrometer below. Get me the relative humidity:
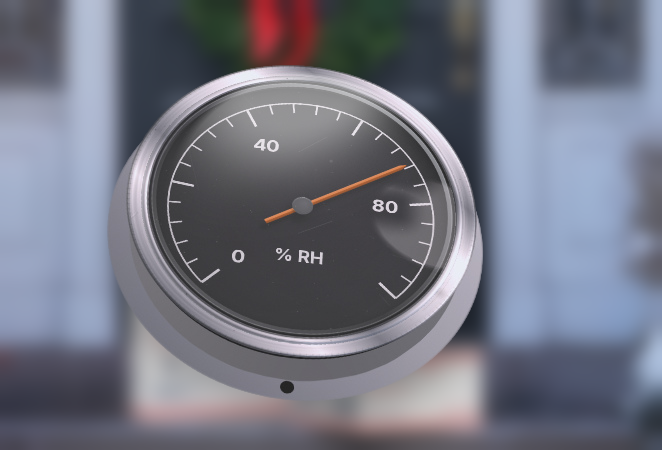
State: 72 %
